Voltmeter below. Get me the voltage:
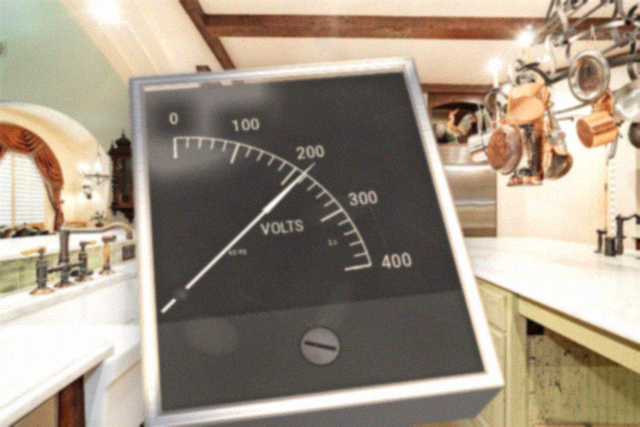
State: 220 V
